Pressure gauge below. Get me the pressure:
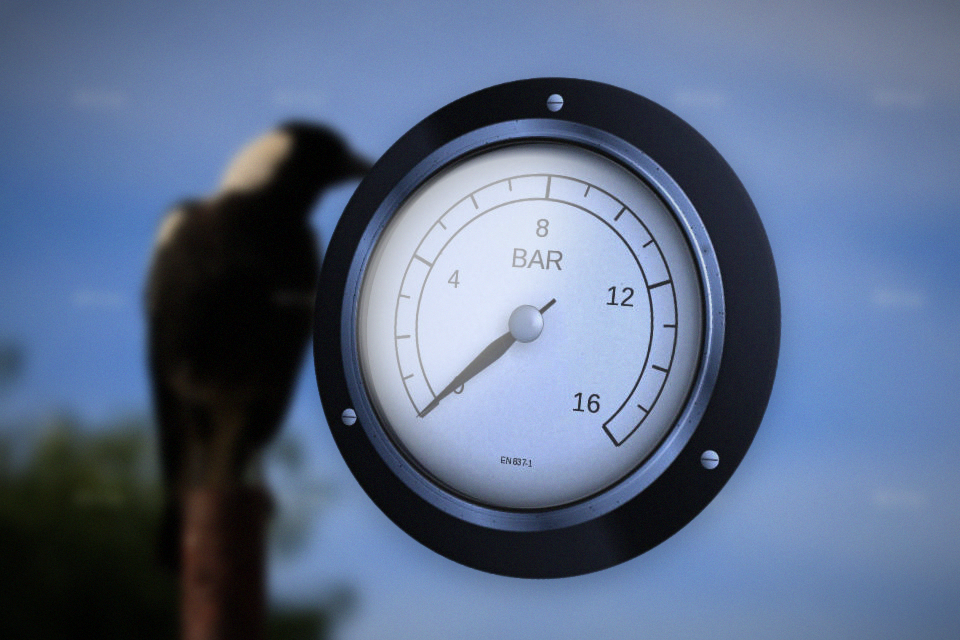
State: 0 bar
